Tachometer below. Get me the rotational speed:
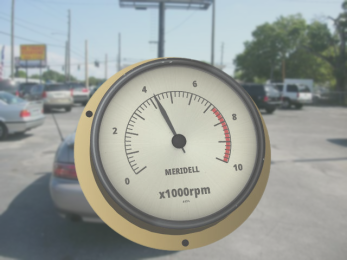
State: 4200 rpm
